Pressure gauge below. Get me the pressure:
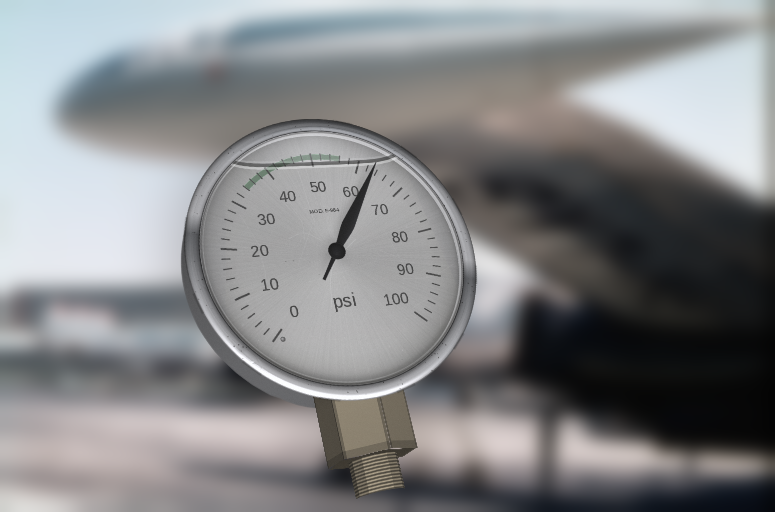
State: 63 psi
